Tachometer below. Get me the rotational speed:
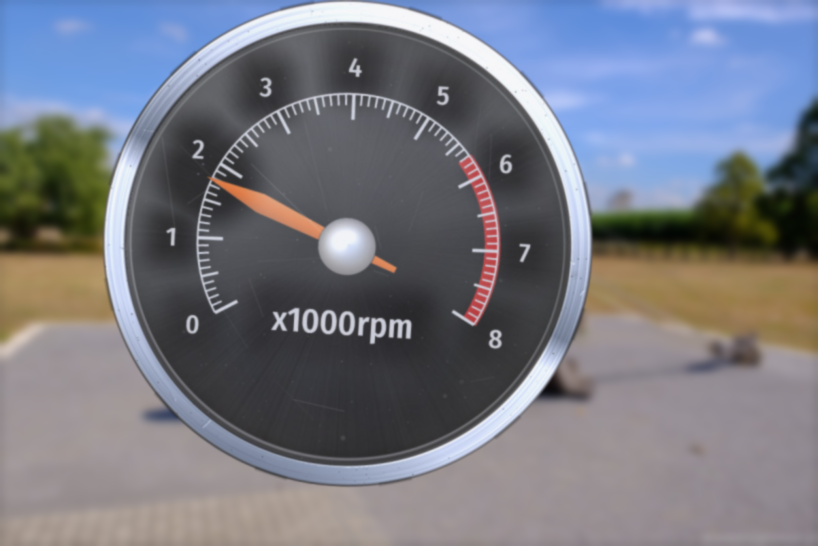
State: 1800 rpm
